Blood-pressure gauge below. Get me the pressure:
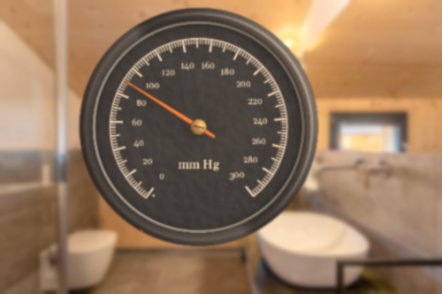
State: 90 mmHg
